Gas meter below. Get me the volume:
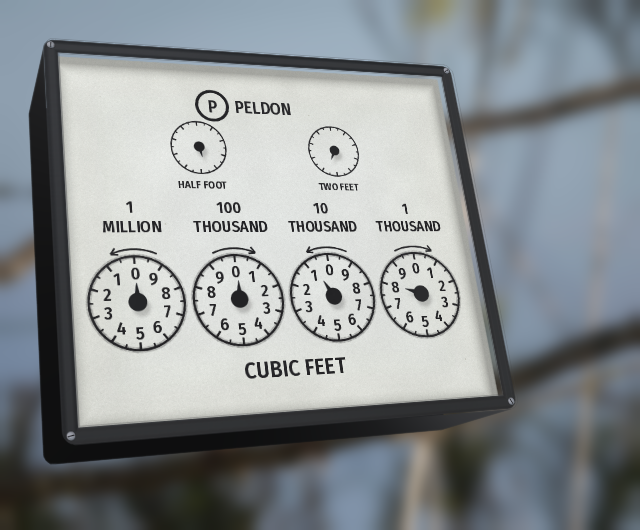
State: 800 ft³
